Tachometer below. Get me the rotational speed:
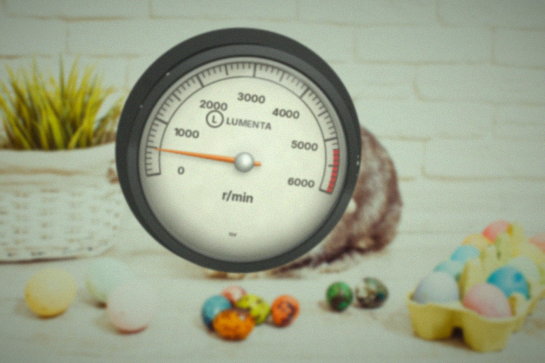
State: 500 rpm
